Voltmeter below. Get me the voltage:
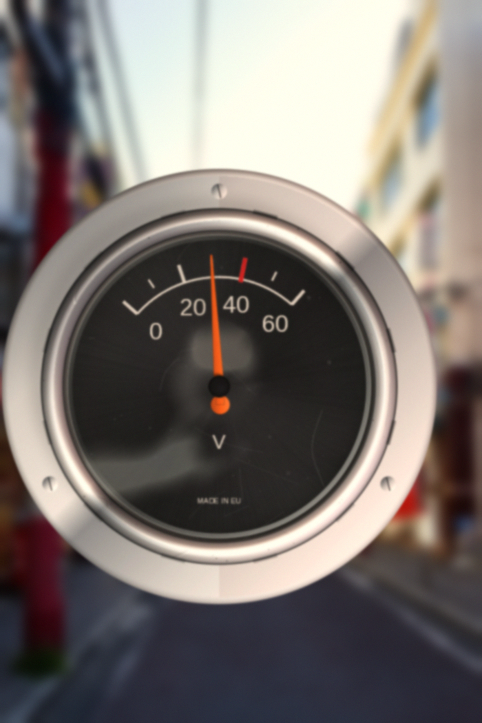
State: 30 V
